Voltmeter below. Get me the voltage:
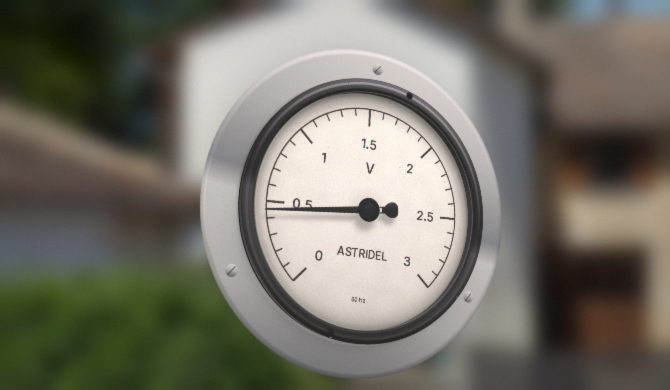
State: 0.45 V
